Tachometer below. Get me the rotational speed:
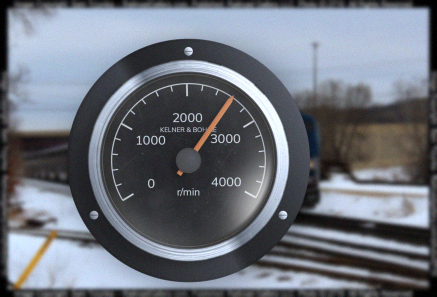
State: 2600 rpm
